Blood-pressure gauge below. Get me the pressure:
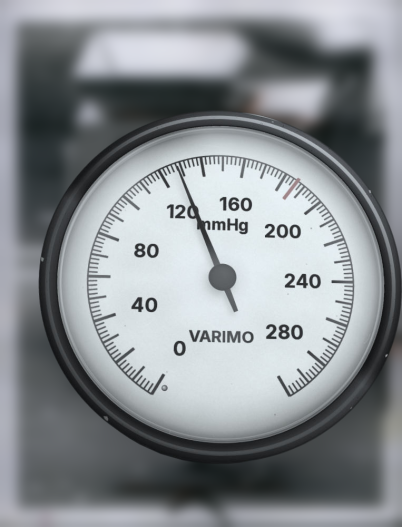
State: 128 mmHg
